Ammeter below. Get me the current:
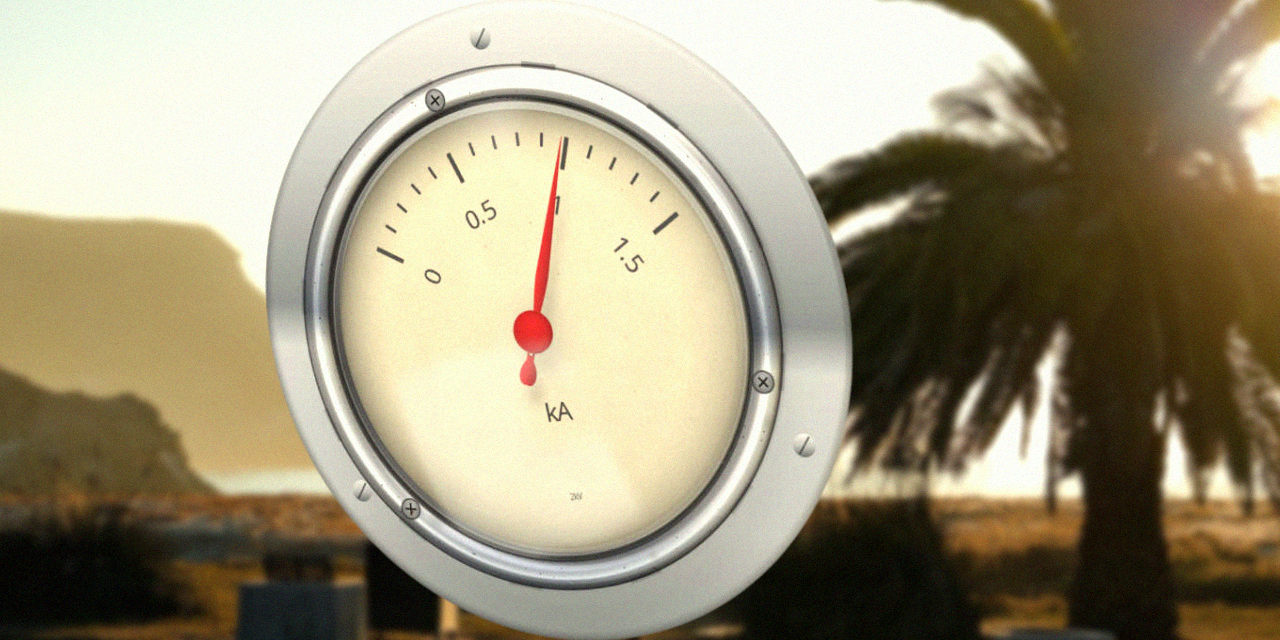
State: 1 kA
